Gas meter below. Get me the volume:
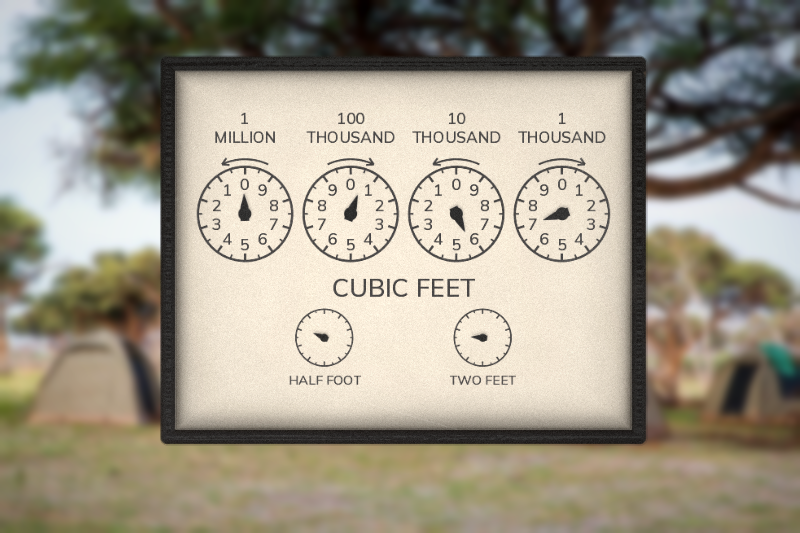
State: 5700 ft³
